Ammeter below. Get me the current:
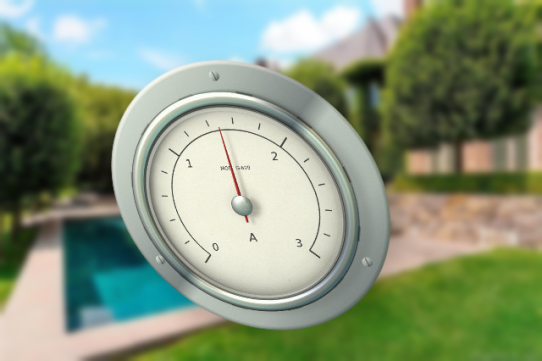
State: 1.5 A
